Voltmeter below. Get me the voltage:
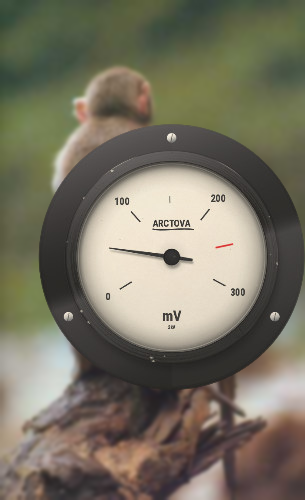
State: 50 mV
